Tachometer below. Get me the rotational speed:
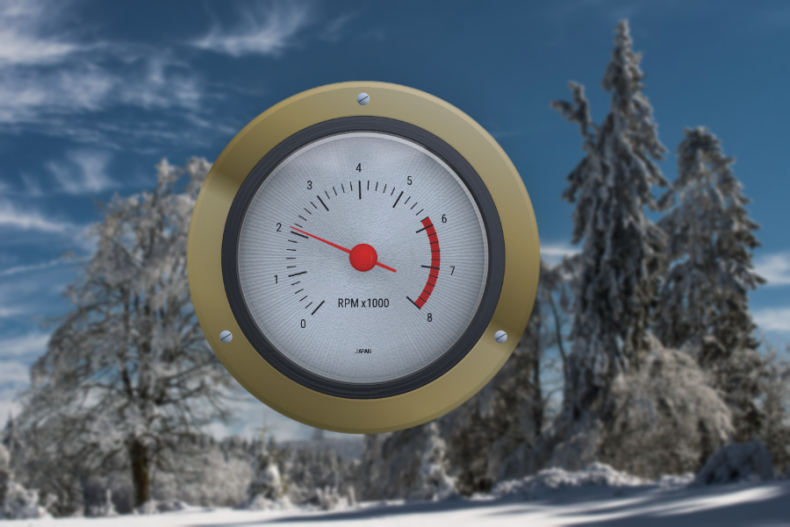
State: 2100 rpm
